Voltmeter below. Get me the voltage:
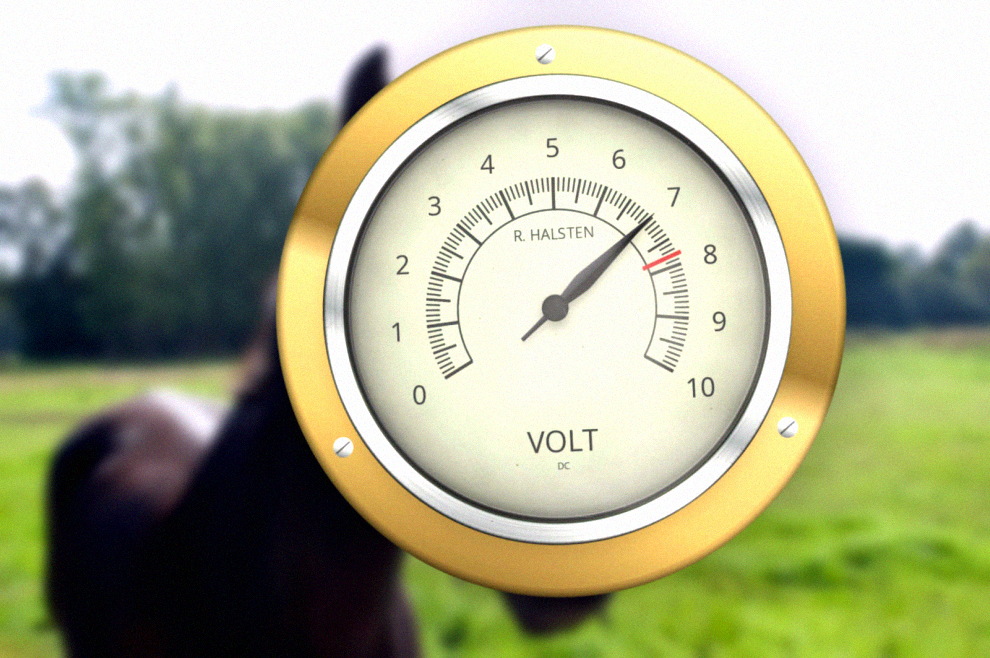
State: 7 V
